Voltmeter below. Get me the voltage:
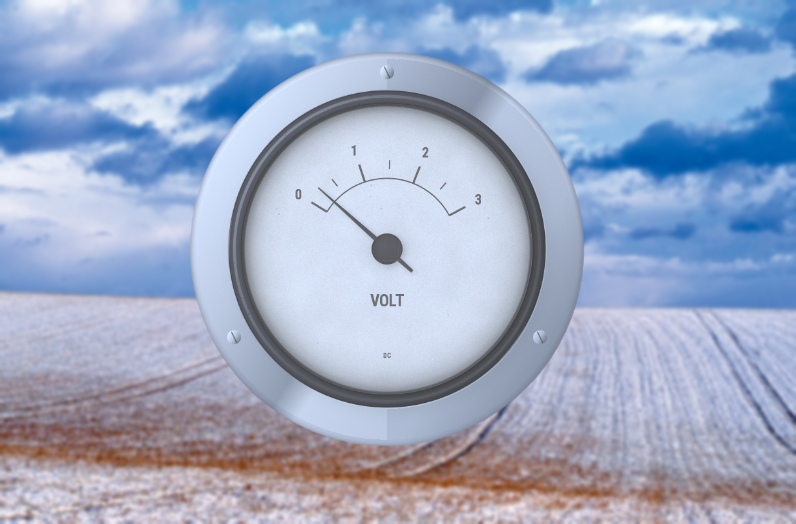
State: 0.25 V
